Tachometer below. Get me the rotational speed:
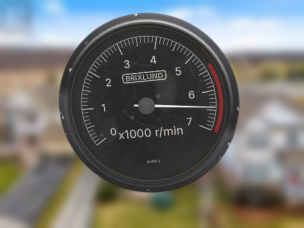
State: 6400 rpm
